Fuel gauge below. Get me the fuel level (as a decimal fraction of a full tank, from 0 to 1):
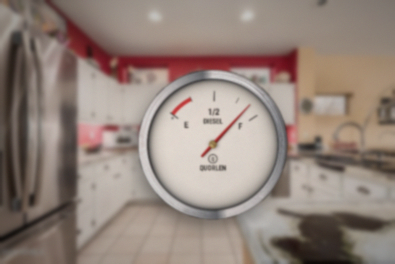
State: 0.875
